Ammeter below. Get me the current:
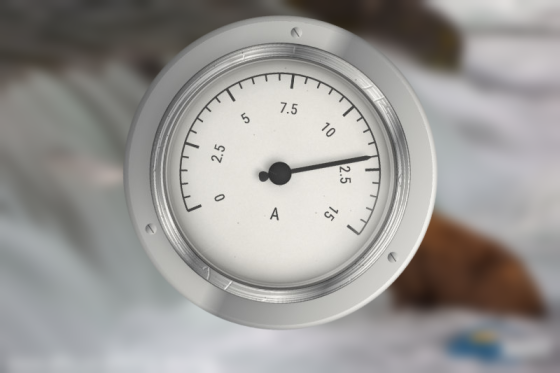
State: 12 A
